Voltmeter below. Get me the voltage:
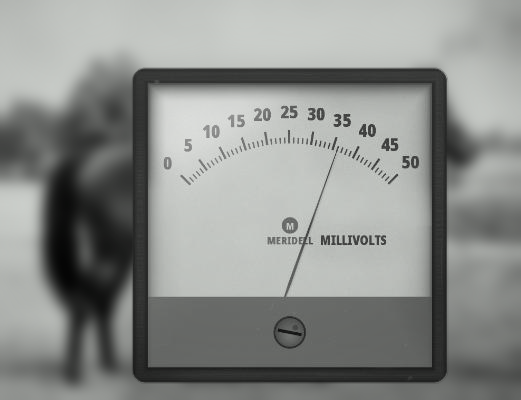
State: 36 mV
